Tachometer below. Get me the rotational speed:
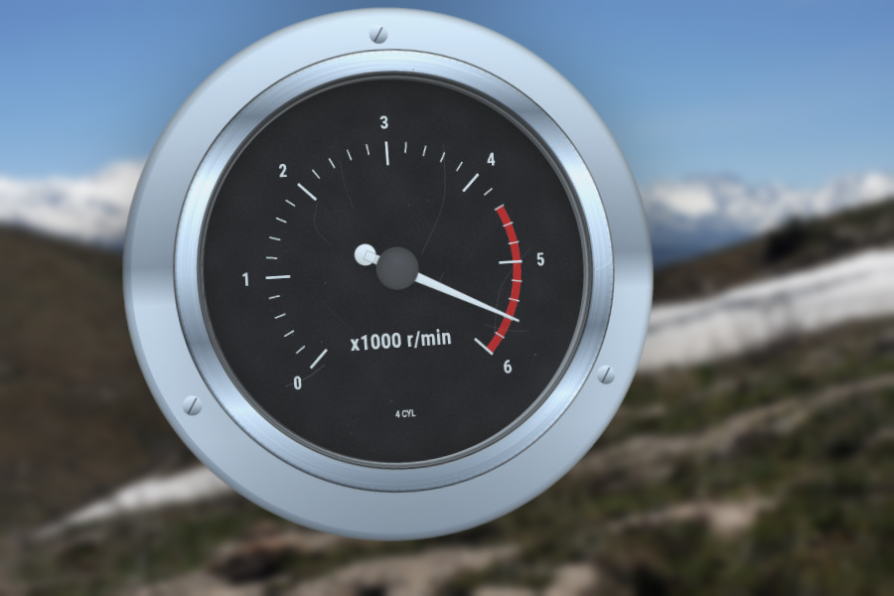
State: 5600 rpm
